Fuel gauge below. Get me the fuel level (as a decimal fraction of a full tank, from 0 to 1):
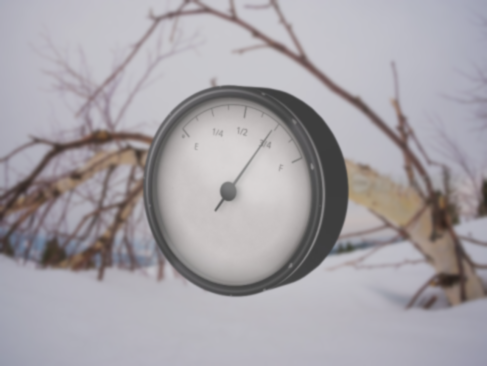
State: 0.75
